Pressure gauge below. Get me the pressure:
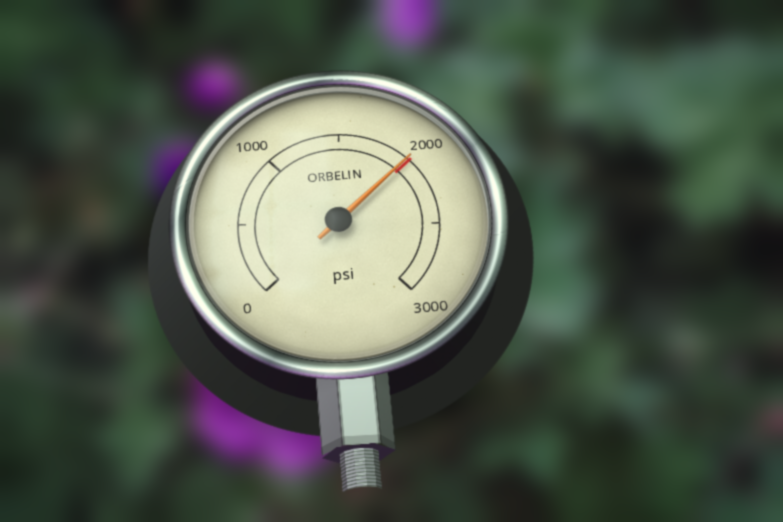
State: 2000 psi
